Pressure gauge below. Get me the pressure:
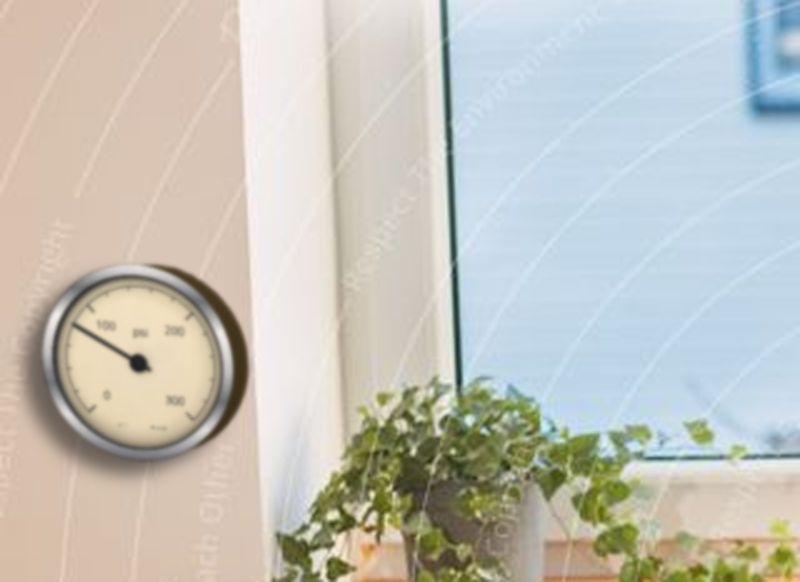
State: 80 psi
